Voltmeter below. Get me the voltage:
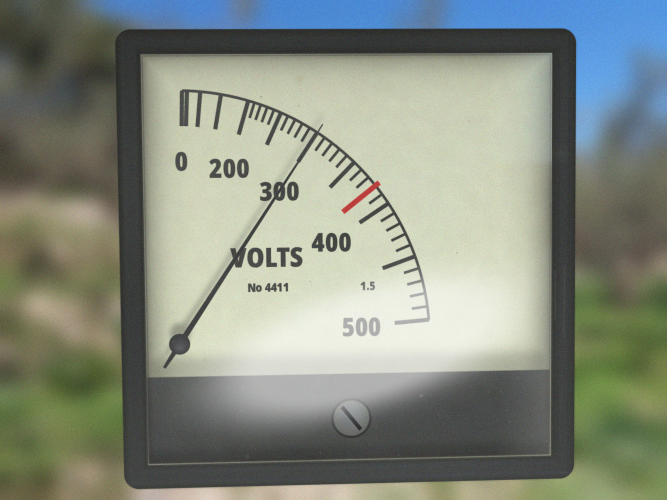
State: 300 V
